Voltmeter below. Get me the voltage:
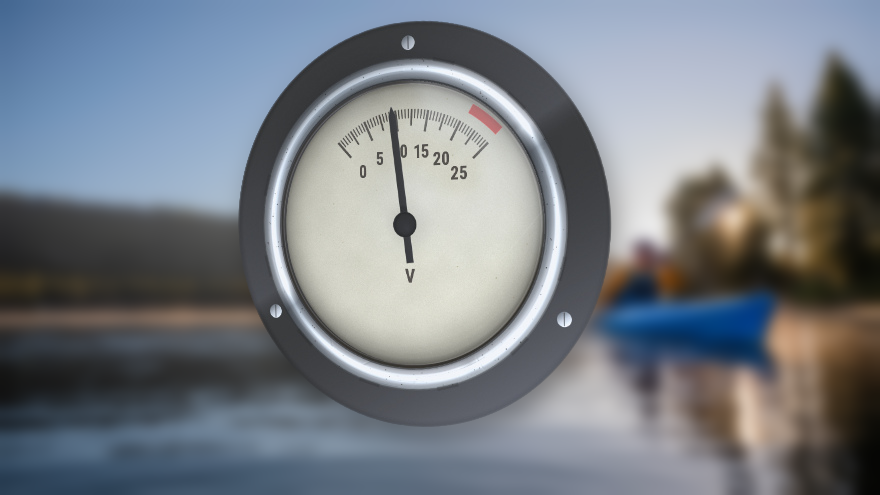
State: 10 V
